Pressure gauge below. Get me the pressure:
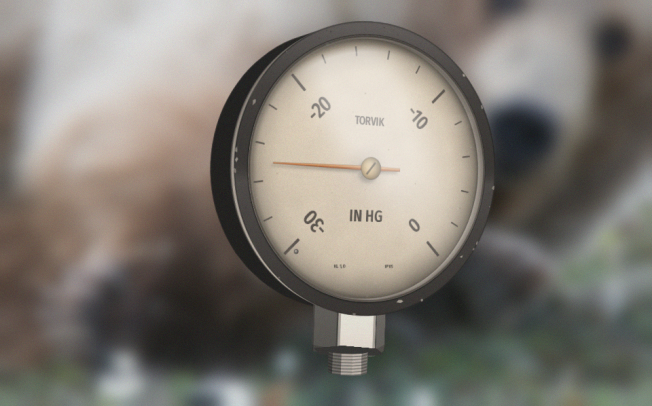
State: -25 inHg
